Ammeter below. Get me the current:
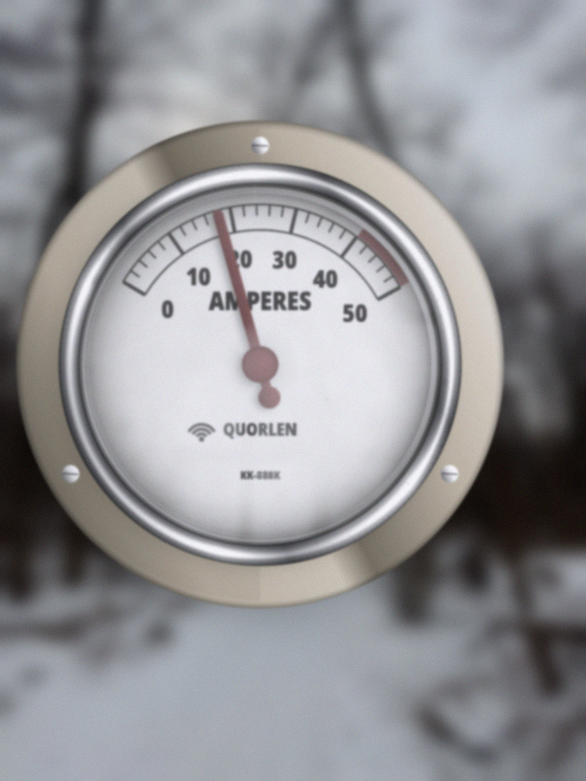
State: 18 A
